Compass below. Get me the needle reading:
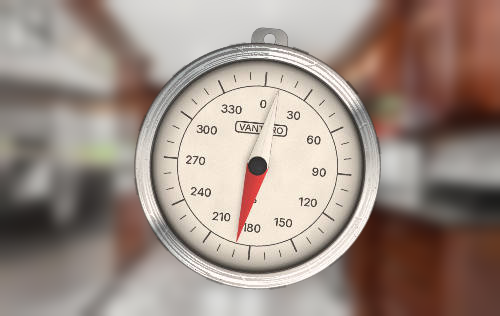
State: 190 °
